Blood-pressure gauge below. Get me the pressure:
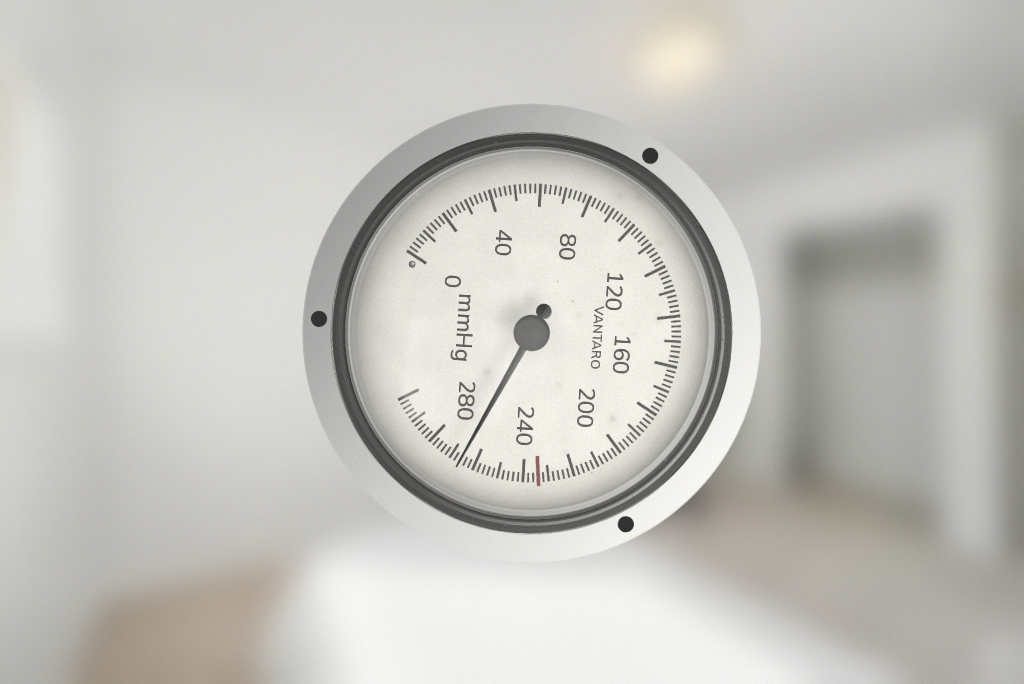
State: 266 mmHg
